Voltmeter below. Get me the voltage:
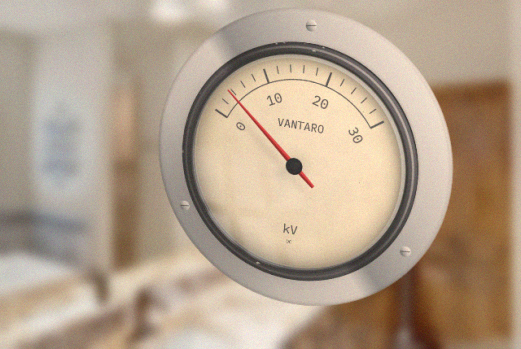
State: 4 kV
